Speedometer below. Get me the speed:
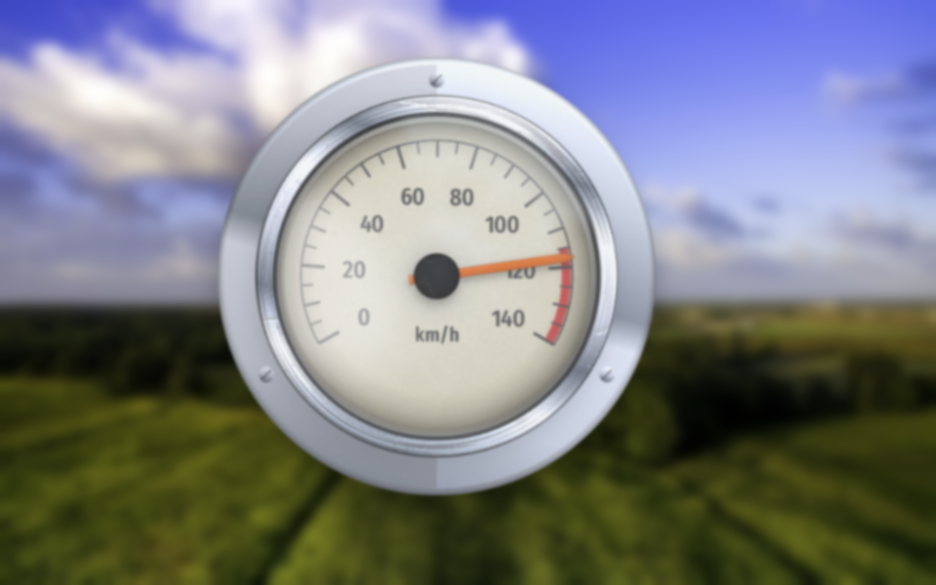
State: 117.5 km/h
